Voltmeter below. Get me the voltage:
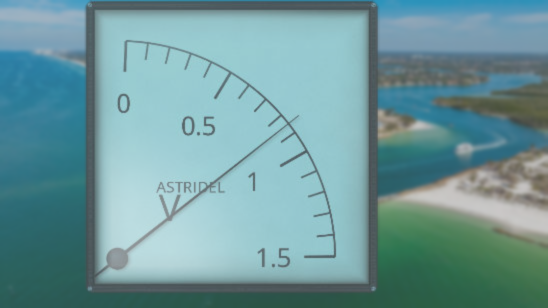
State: 0.85 V
